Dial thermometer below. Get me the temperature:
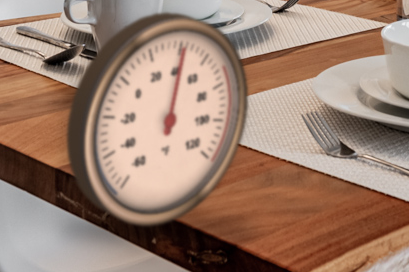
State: 40 °F
